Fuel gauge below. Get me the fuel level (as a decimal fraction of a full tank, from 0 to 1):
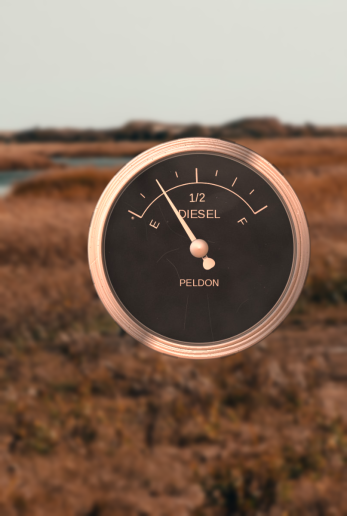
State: 0.25
